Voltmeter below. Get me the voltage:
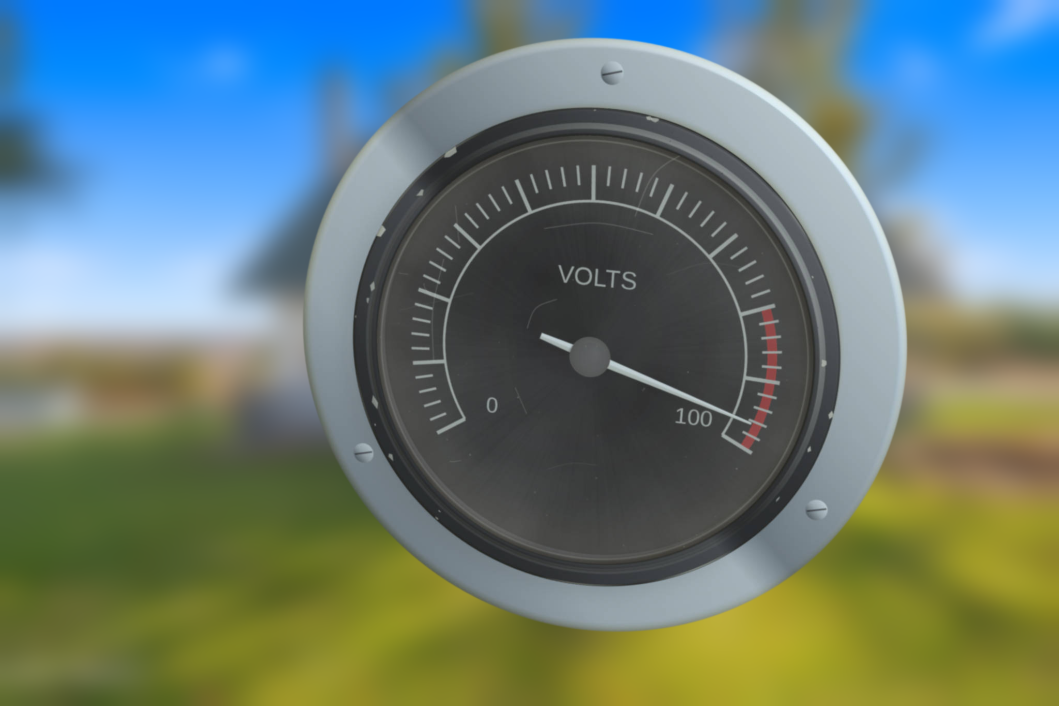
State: 96 V
